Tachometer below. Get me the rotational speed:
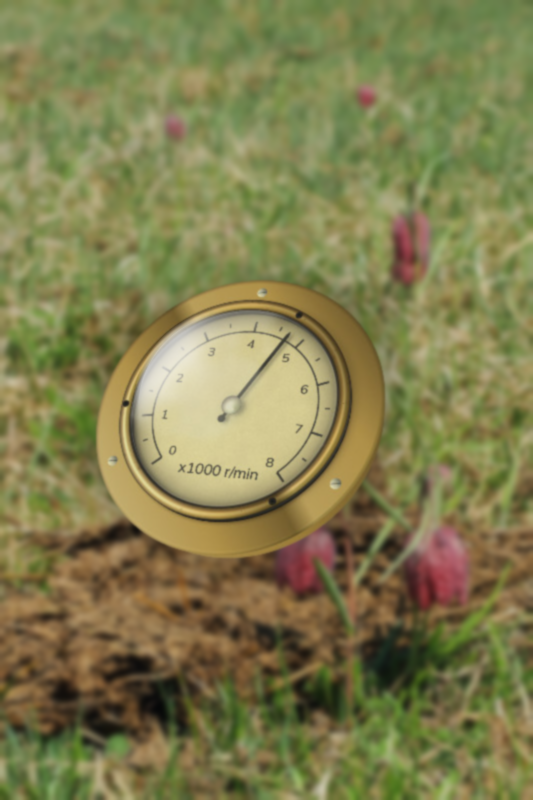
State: 4750 rpm
